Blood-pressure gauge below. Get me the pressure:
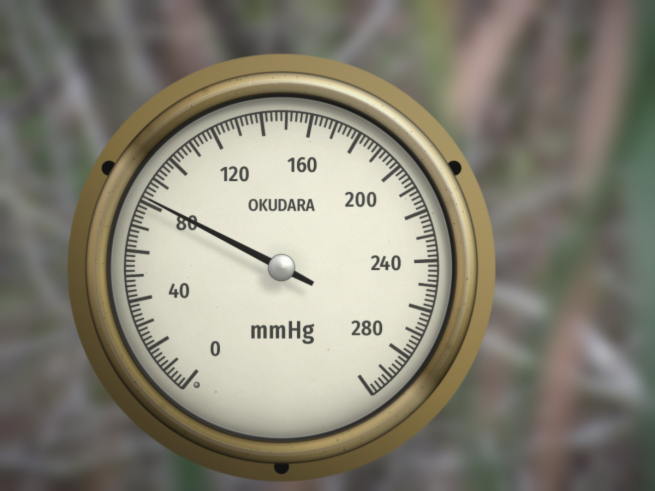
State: 82 mmHg
